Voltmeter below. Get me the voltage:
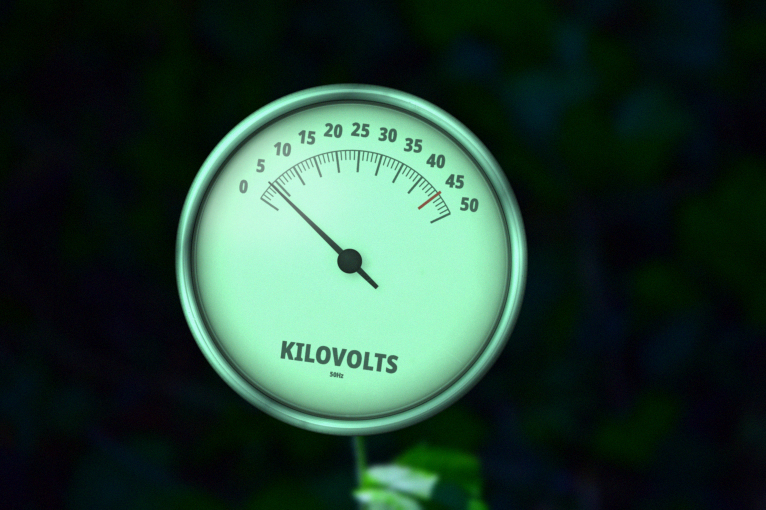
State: 4 kV
